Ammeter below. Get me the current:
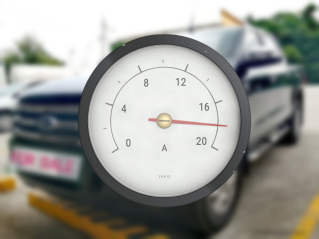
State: 18 A
